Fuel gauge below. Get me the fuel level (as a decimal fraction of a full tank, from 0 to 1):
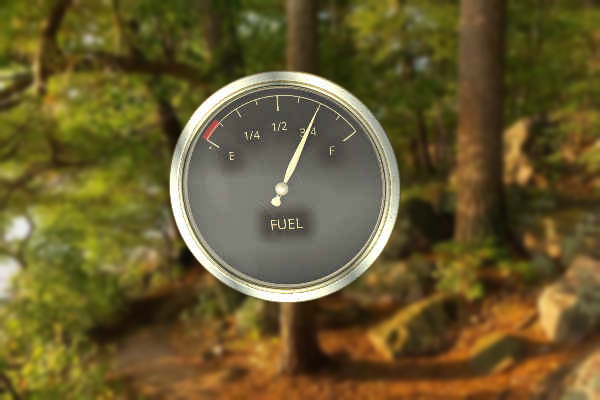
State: 0.75
